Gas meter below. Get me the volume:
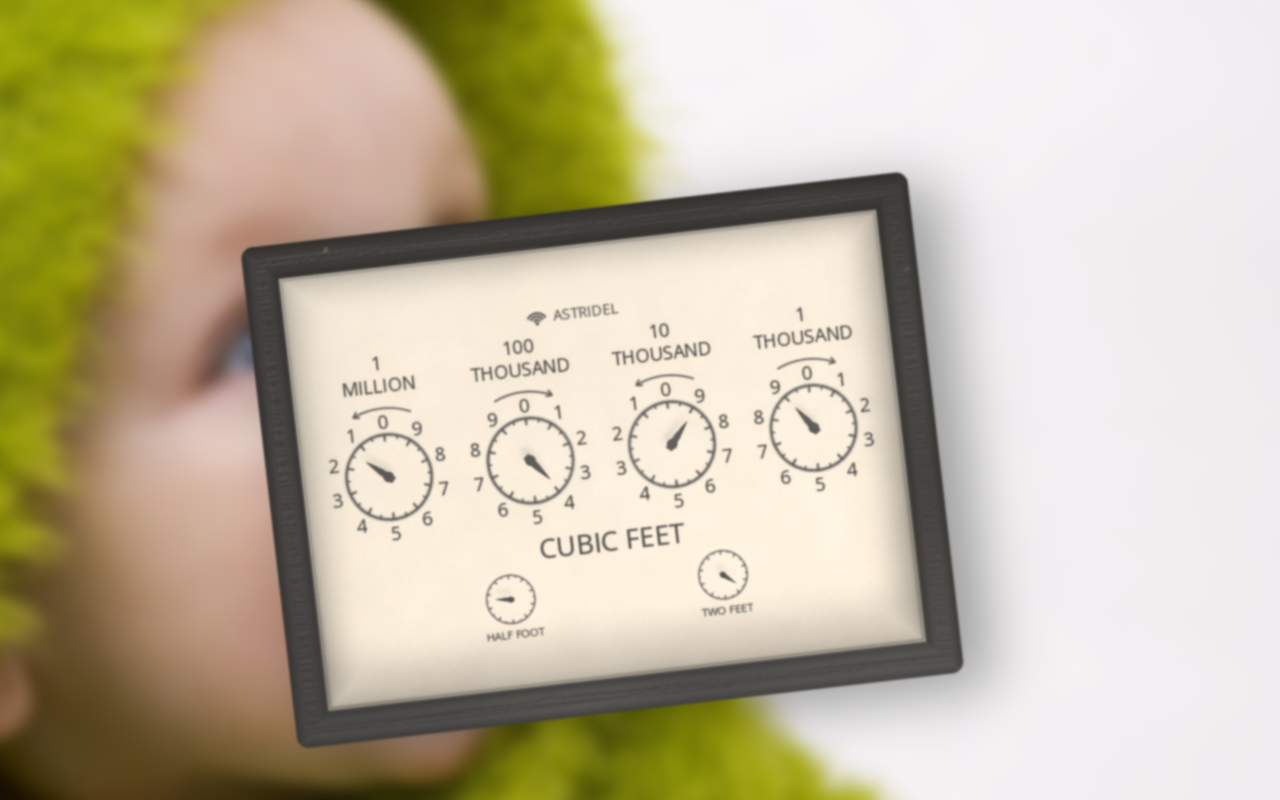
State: 138900 ft³
